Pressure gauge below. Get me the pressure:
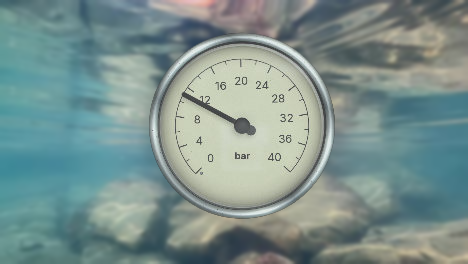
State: 11 bar
